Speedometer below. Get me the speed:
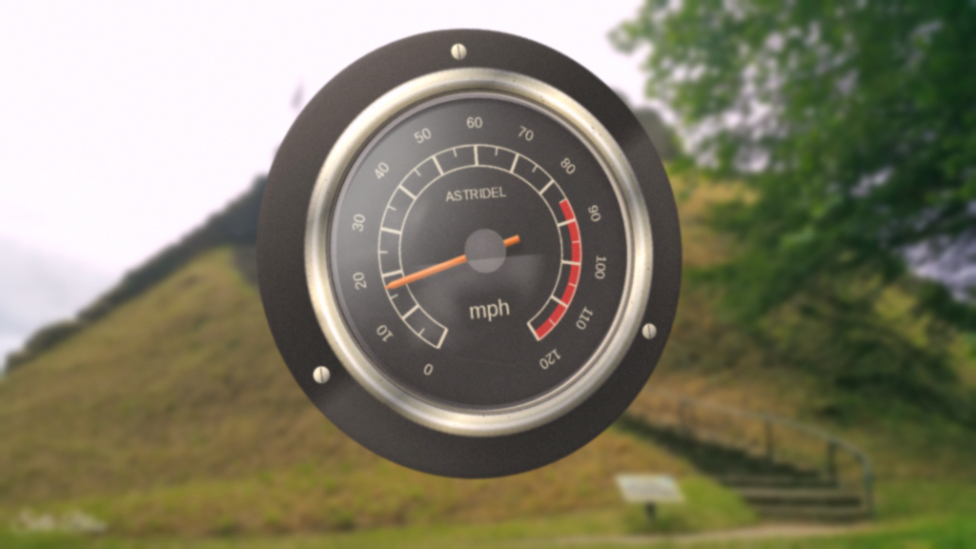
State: 17.5 mph
